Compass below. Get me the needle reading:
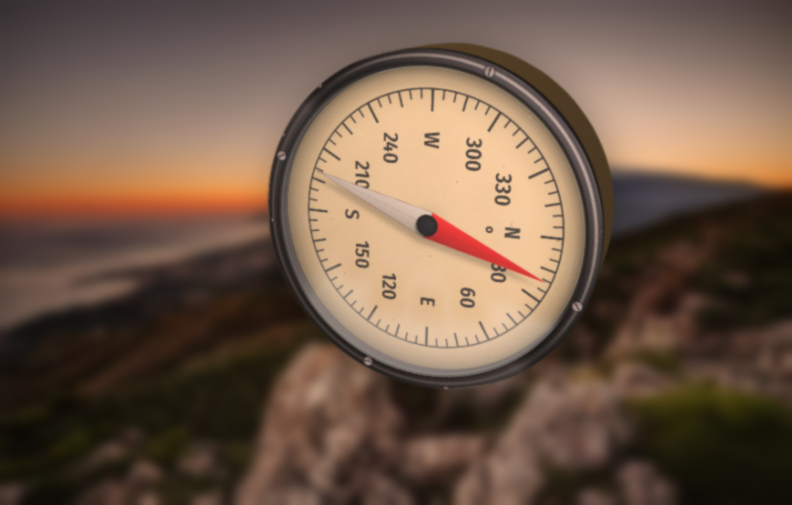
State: 20 °
